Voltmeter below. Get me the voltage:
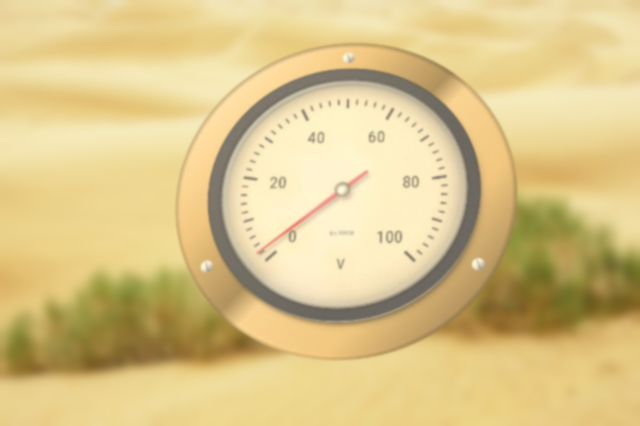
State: 2 V
